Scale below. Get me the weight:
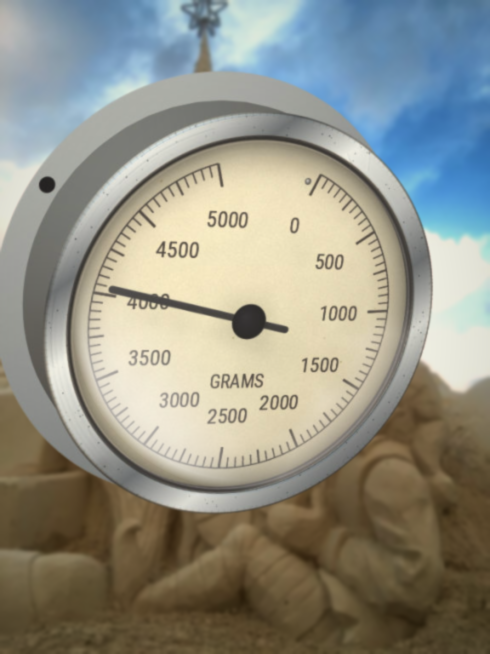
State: 4050 g
